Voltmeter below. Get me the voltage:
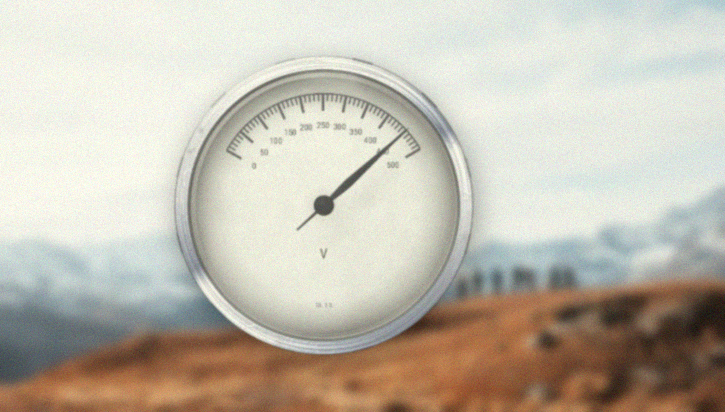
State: 450 V
